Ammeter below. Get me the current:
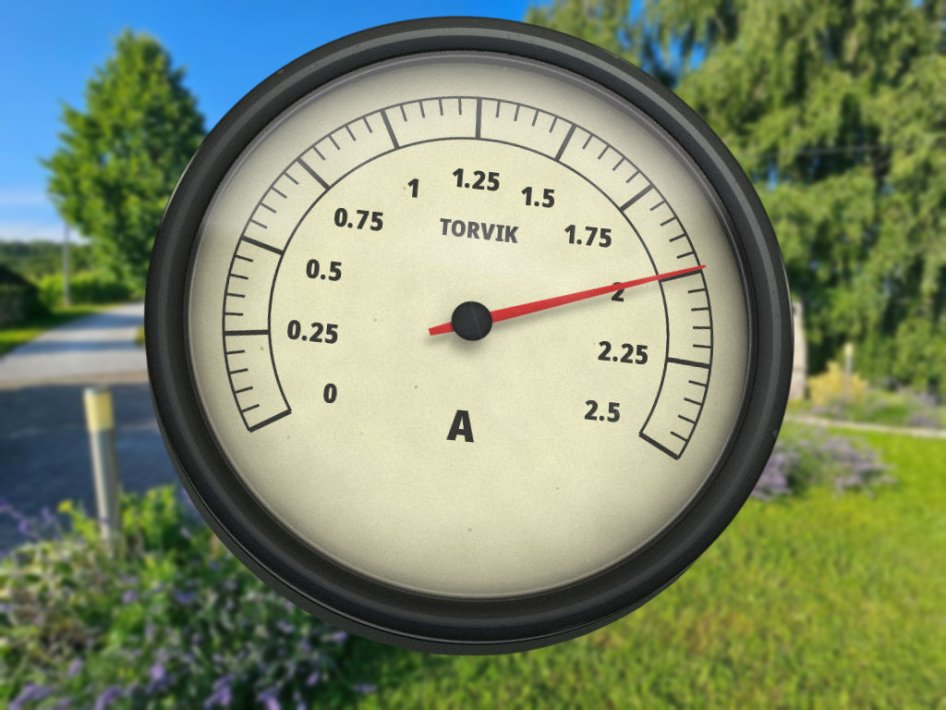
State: 2 A
